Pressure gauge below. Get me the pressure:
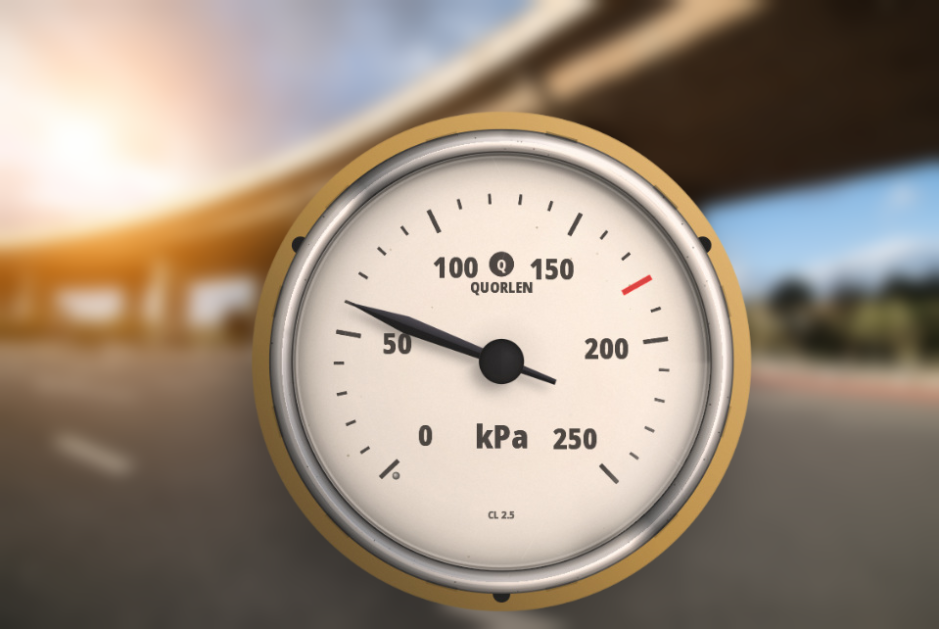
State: 60 kPa
